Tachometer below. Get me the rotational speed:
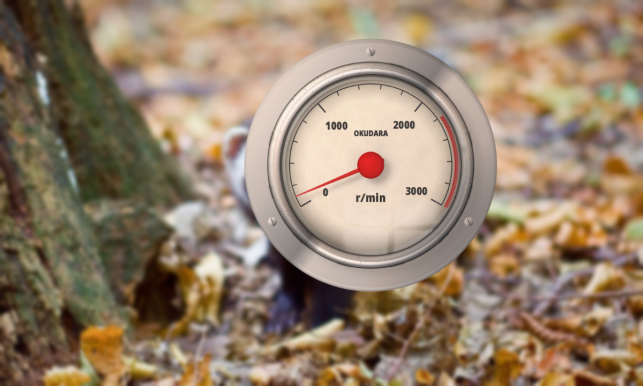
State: 100 rpm
